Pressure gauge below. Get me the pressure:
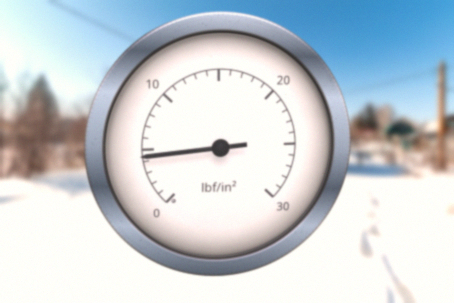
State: 4.5 psi
